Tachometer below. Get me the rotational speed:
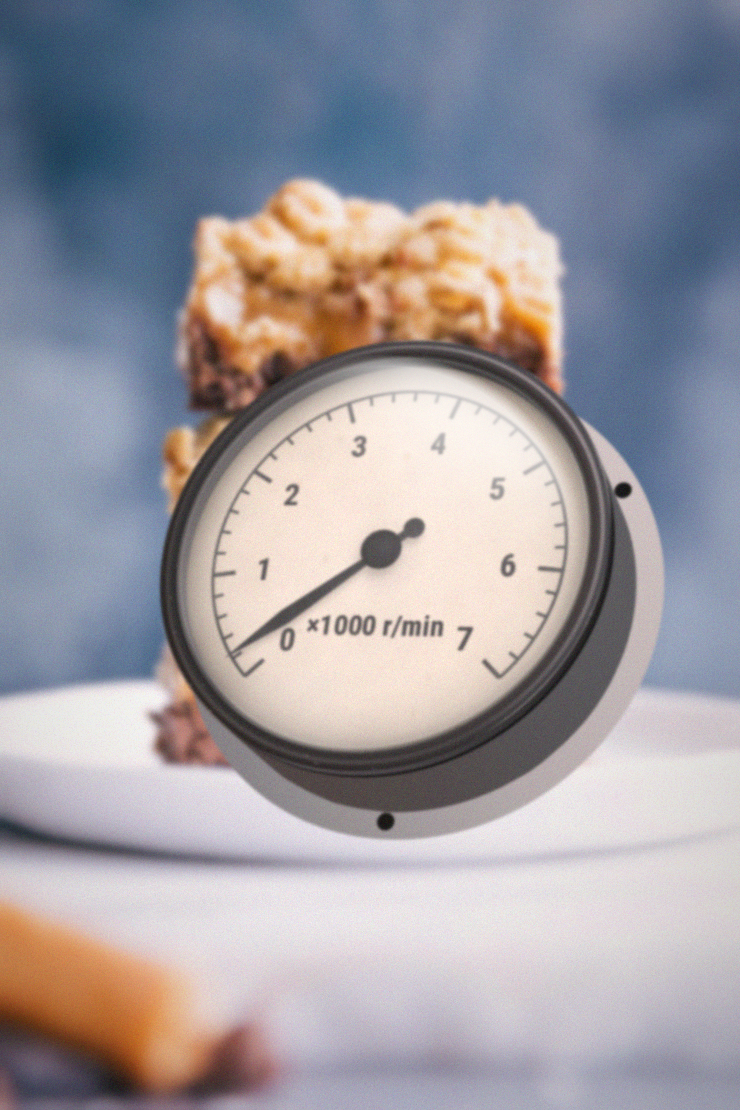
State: 200 rpm
